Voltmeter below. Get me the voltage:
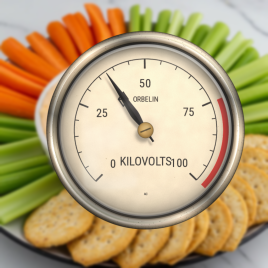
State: 37.5 kV
